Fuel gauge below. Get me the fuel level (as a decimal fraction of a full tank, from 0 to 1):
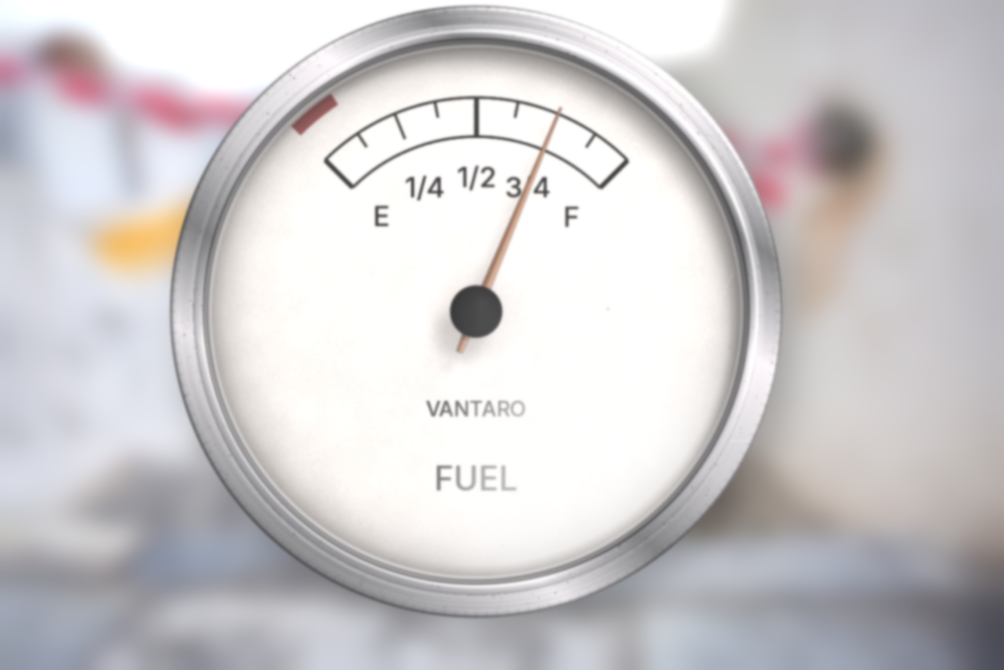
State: 0.75
